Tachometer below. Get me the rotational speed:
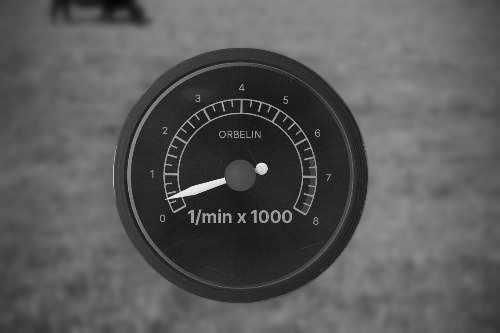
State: 375 rpm
